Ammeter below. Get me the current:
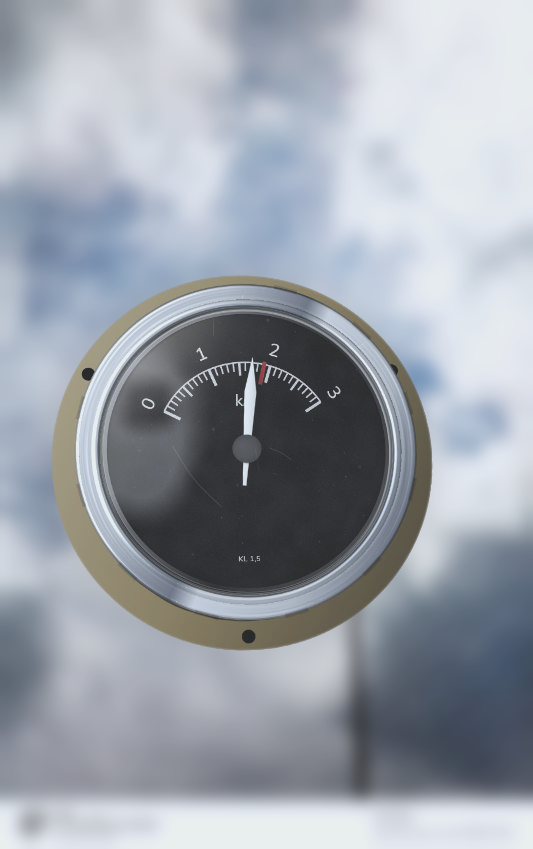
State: 1.7 kA
